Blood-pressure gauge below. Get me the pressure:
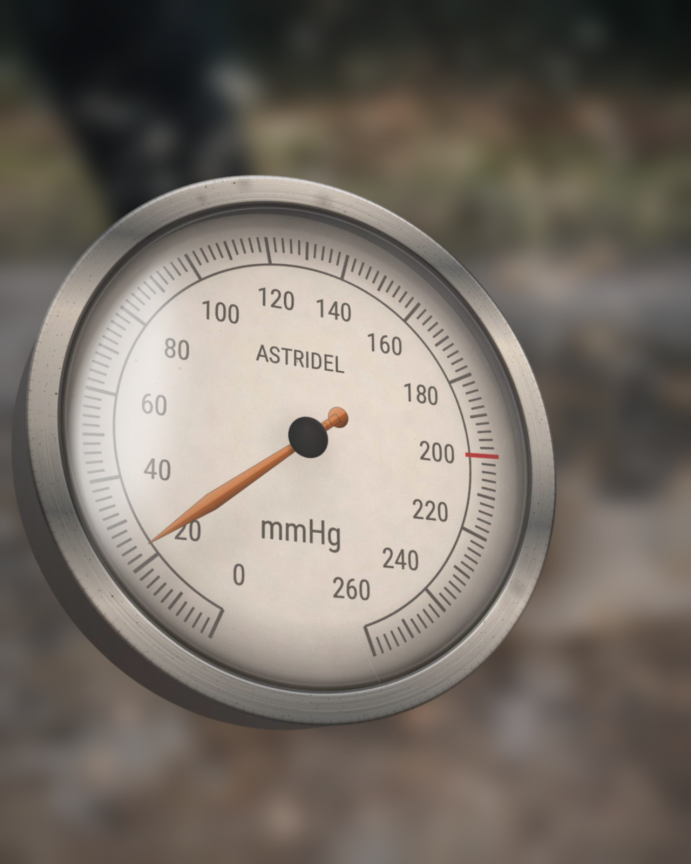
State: 23 mmHg
